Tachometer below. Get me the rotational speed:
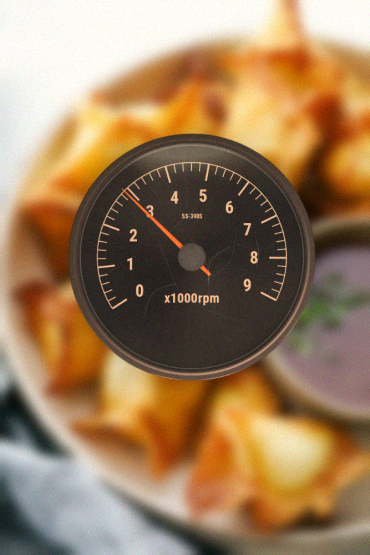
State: 2900 rpm
